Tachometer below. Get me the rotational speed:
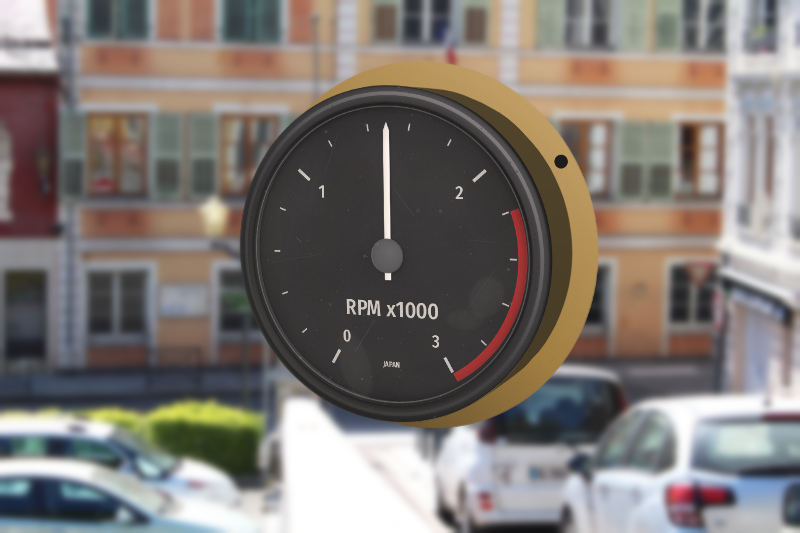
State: 1500 rpm
